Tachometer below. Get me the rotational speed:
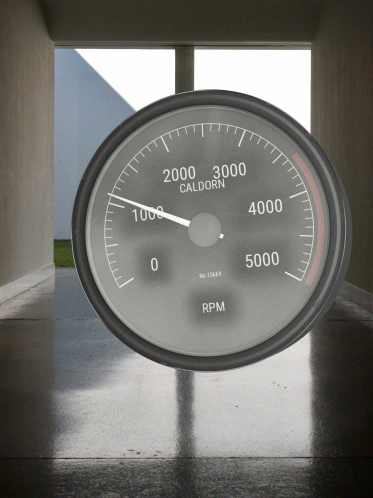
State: 1100 rpm
